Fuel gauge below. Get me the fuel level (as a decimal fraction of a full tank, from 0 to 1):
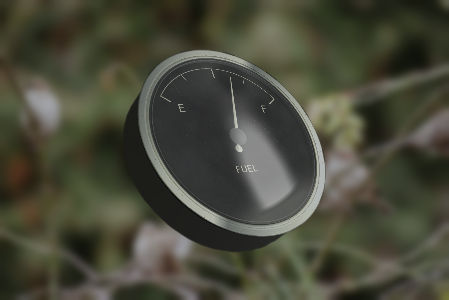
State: 0.625
